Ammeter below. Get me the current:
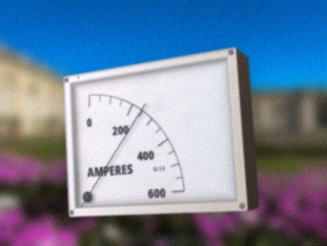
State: 250 A
